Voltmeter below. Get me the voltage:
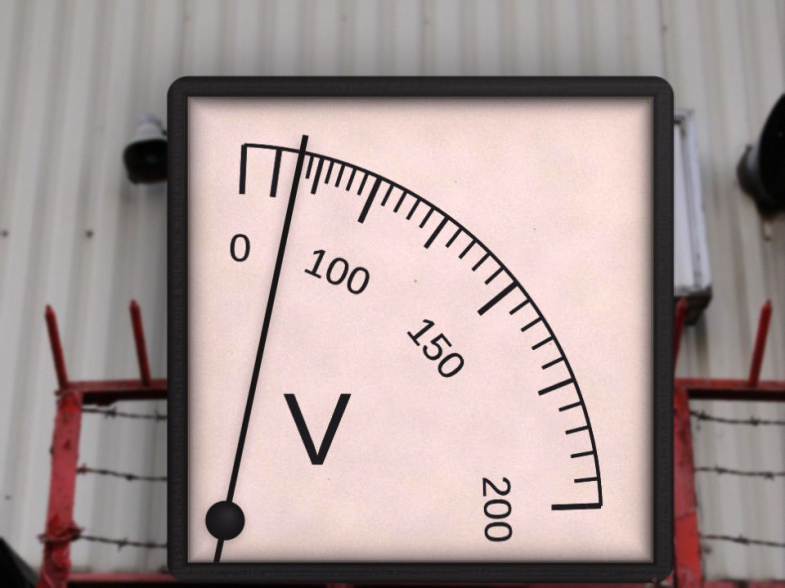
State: 65 V
